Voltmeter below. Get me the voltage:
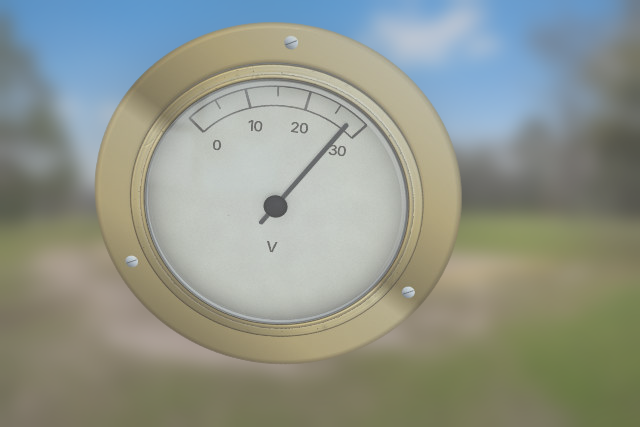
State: 27.5 V
